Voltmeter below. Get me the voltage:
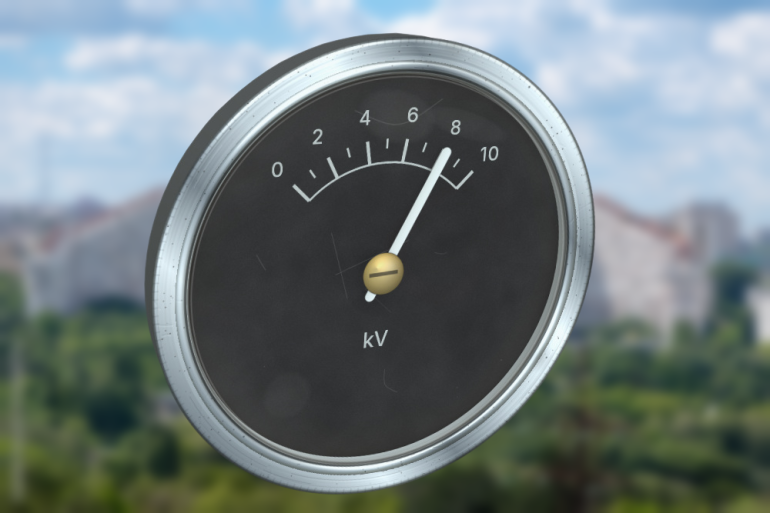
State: 8 kV
